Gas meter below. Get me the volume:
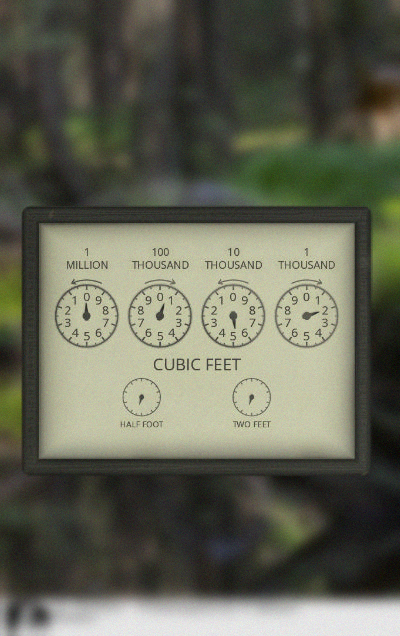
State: 5200 ft³
